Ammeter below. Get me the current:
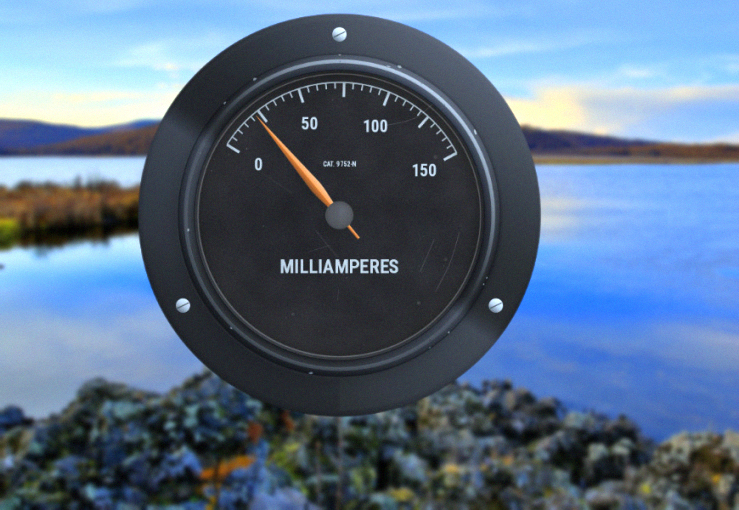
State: 22.5 mA
